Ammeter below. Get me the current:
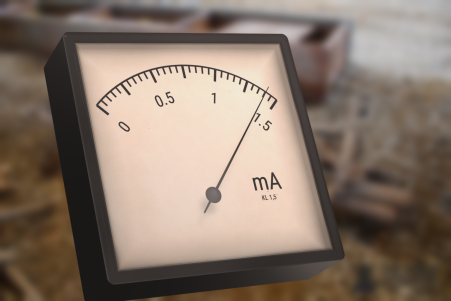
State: 1.4 mA
